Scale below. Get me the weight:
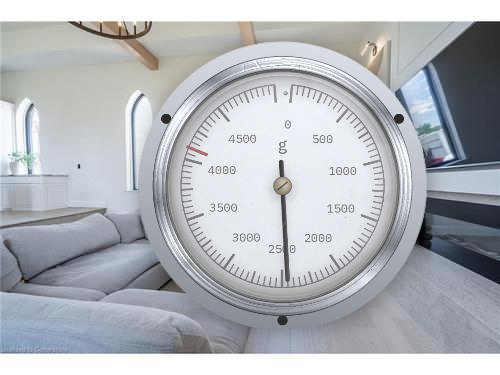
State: 2450 g
